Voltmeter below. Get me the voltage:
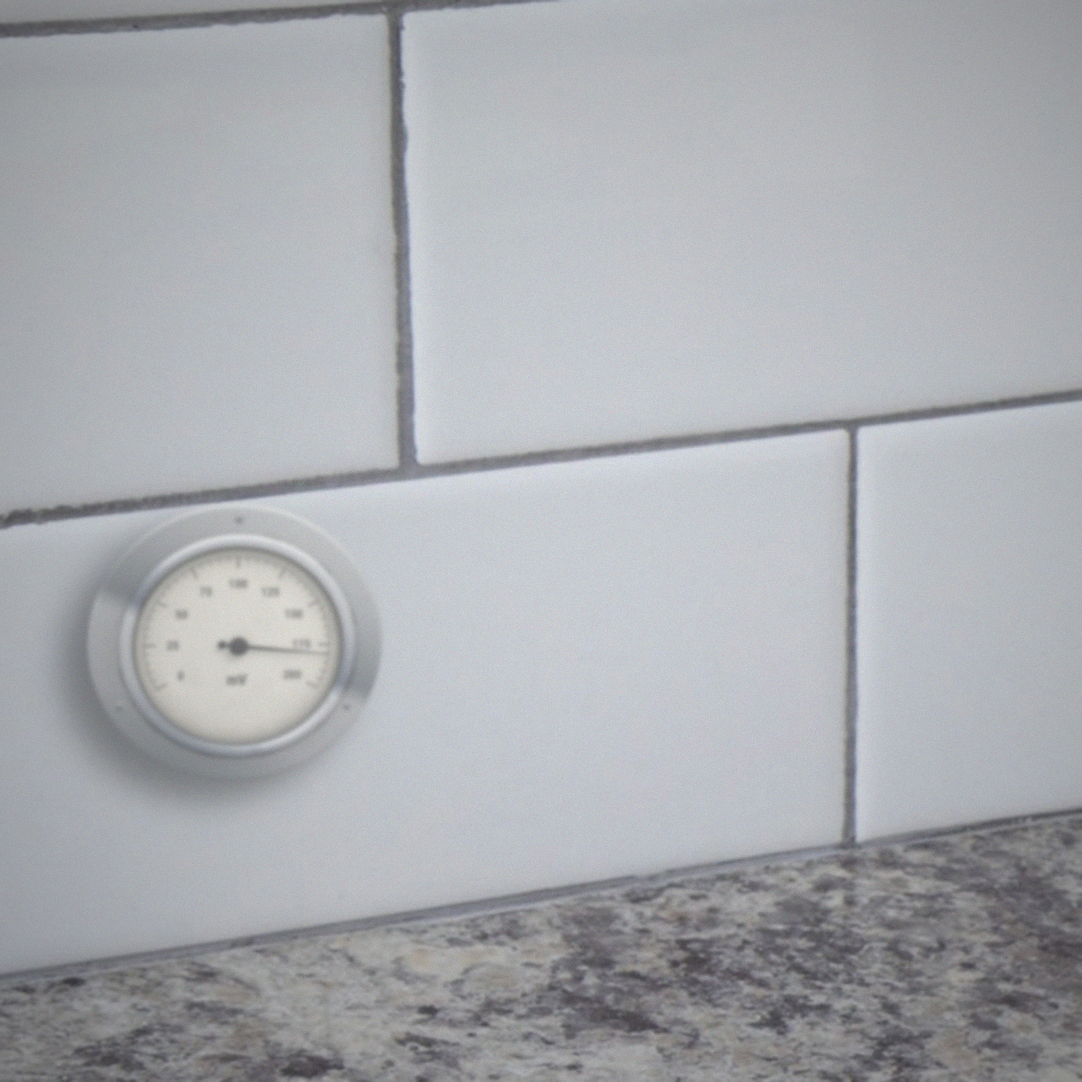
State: 180 mV
